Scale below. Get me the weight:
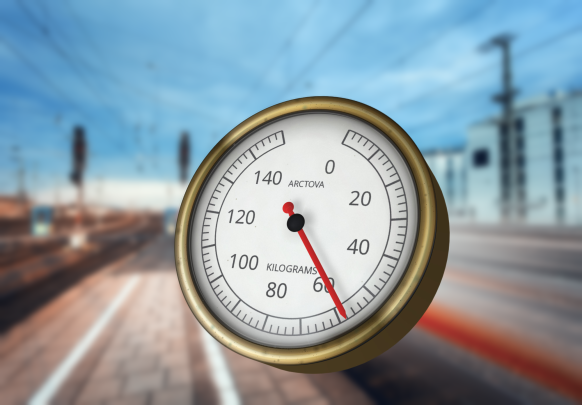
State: 58 kg
